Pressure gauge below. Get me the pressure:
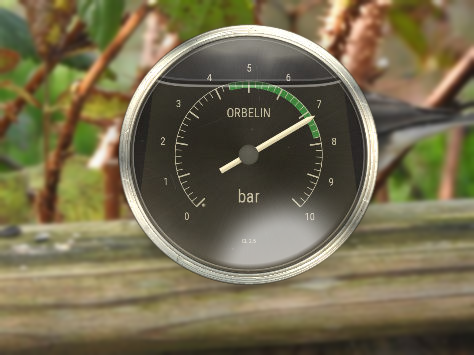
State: 7.2 bar
